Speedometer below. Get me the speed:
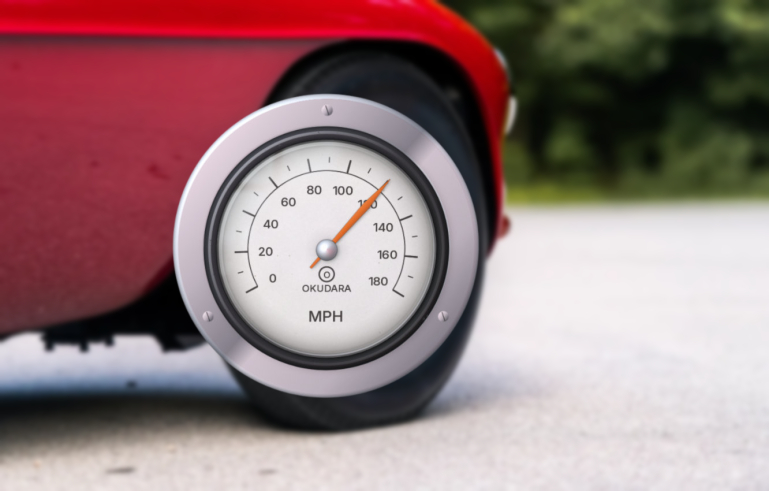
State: 120 mph
